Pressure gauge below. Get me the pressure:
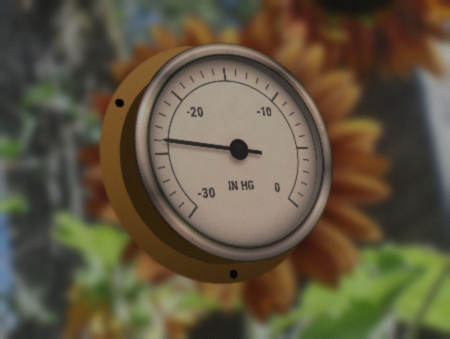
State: -24 inHg
